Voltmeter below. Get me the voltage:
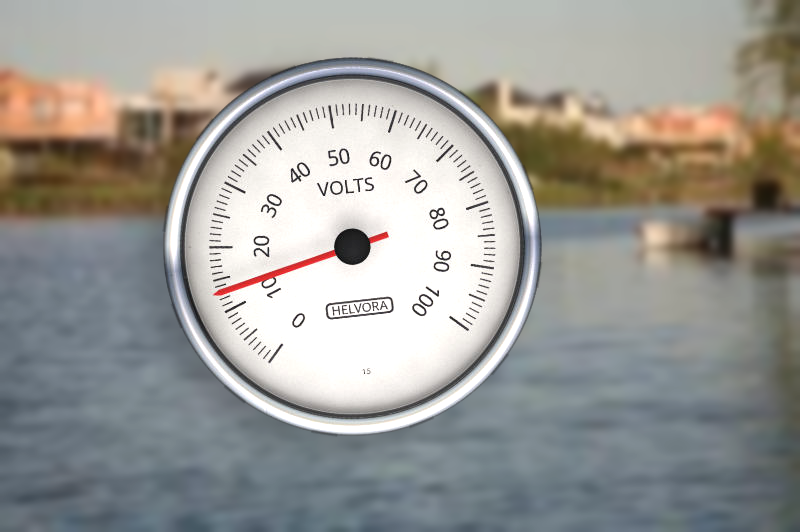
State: 13 V
